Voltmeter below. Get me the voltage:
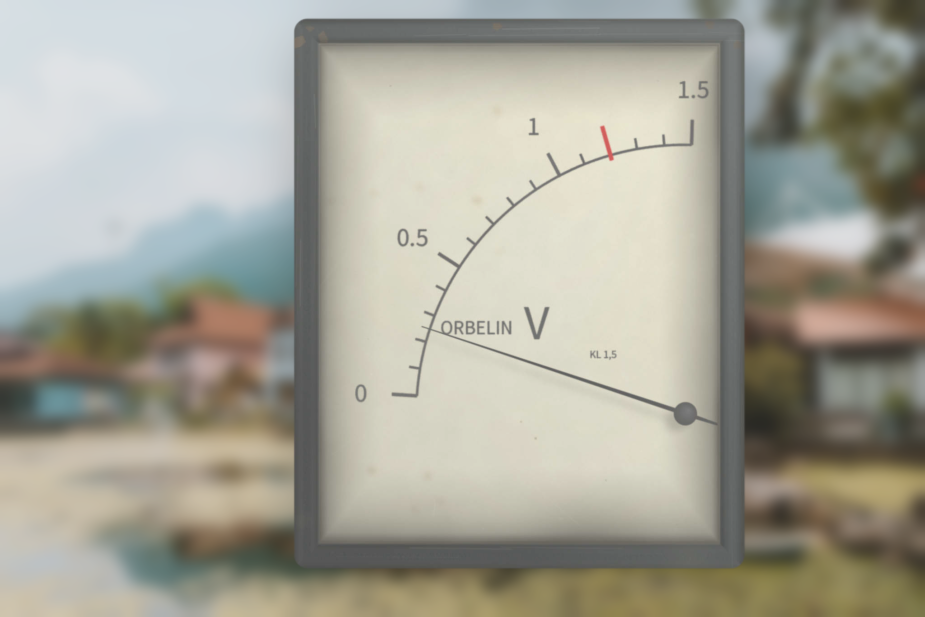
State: 0.25 V
